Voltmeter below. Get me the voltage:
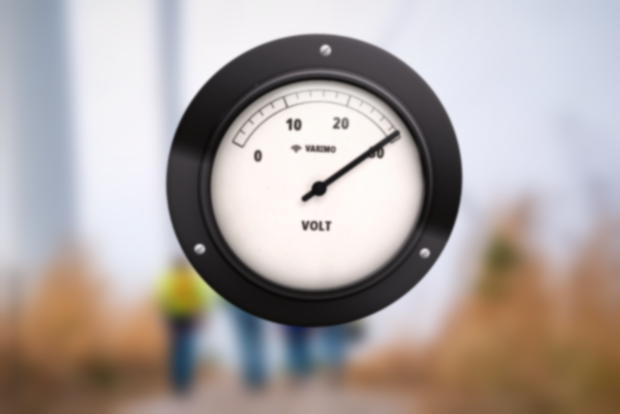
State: 29 V
